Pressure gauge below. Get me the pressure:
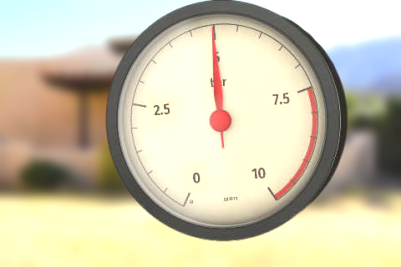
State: 5 bar
